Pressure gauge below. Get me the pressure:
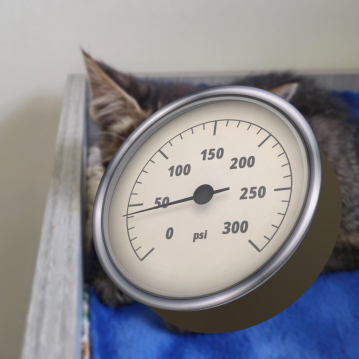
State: 40 psi
